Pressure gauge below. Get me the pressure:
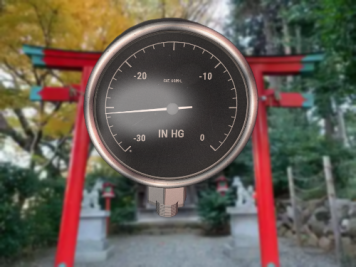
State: -25.5 inHg
